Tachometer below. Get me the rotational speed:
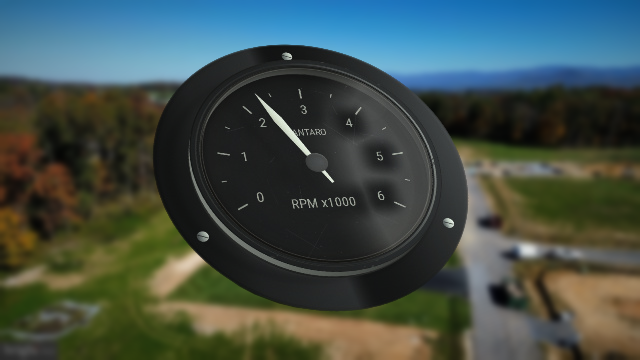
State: 2250 rpm
